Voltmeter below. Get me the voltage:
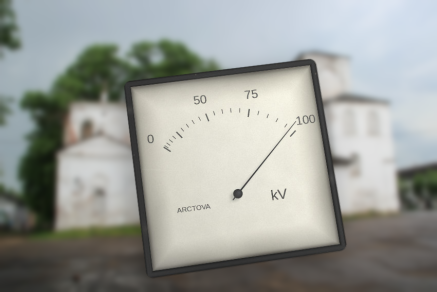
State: 97.5 kV
